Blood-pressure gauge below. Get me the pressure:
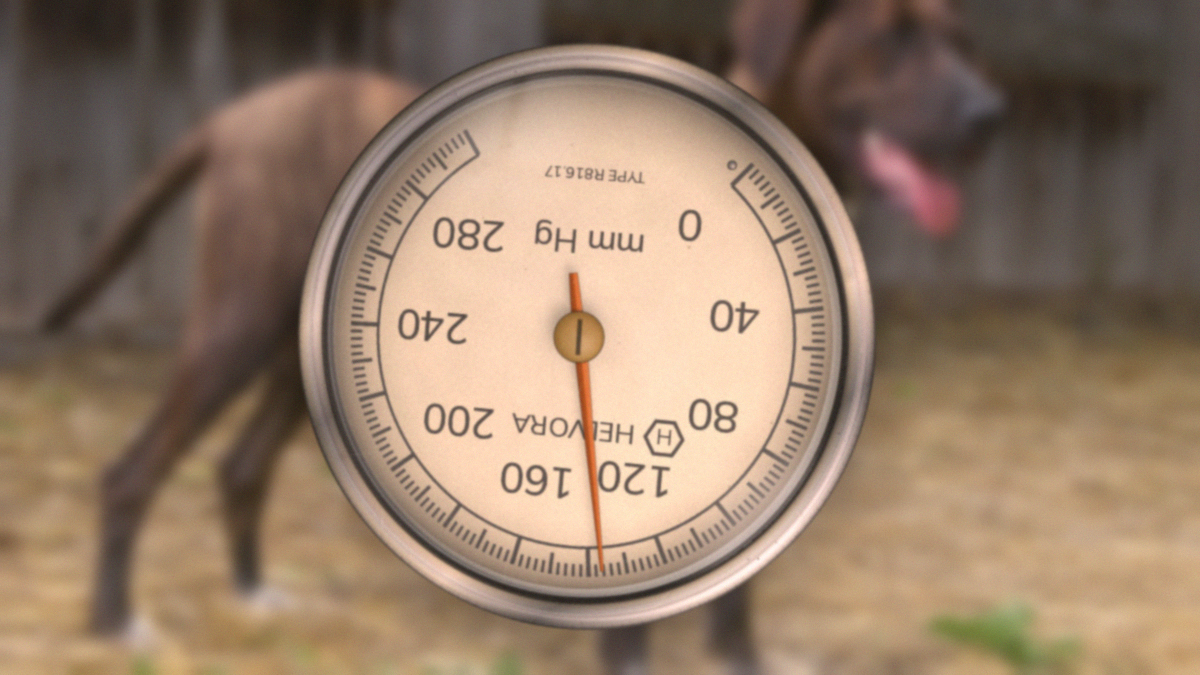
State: 136 mmHg
